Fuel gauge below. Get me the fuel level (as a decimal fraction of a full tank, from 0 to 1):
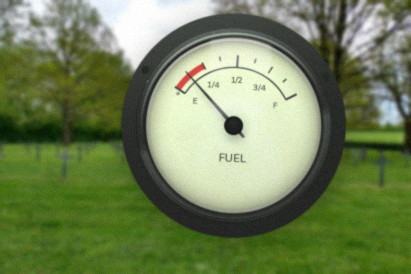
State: 0.125
